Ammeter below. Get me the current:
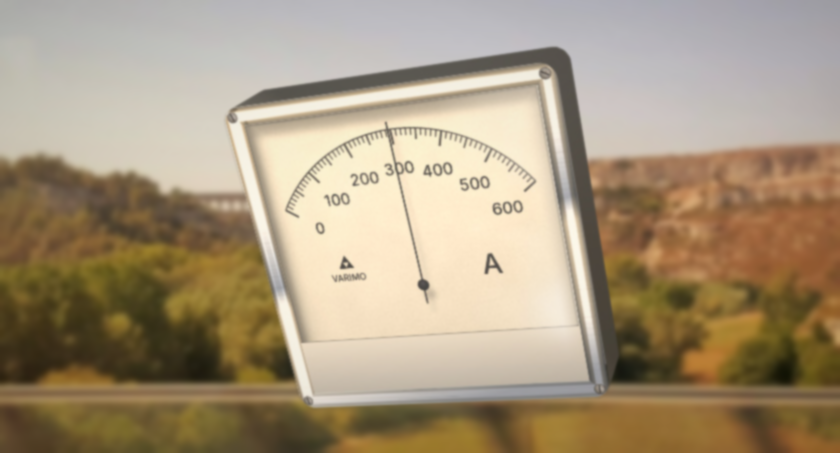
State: 300 A
